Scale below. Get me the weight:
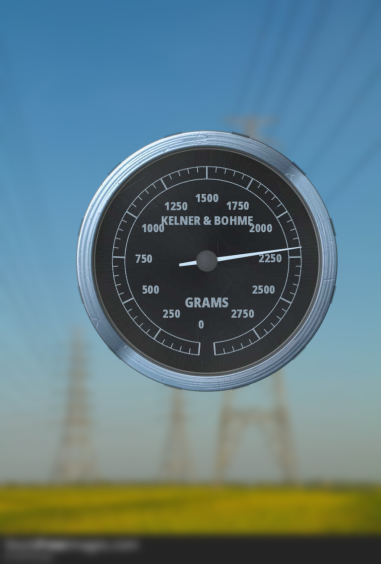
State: 2200 g
